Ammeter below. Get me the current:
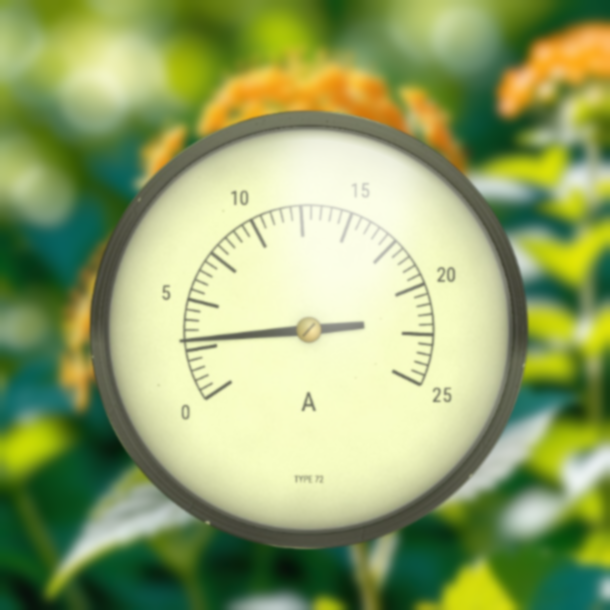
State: 3 A
